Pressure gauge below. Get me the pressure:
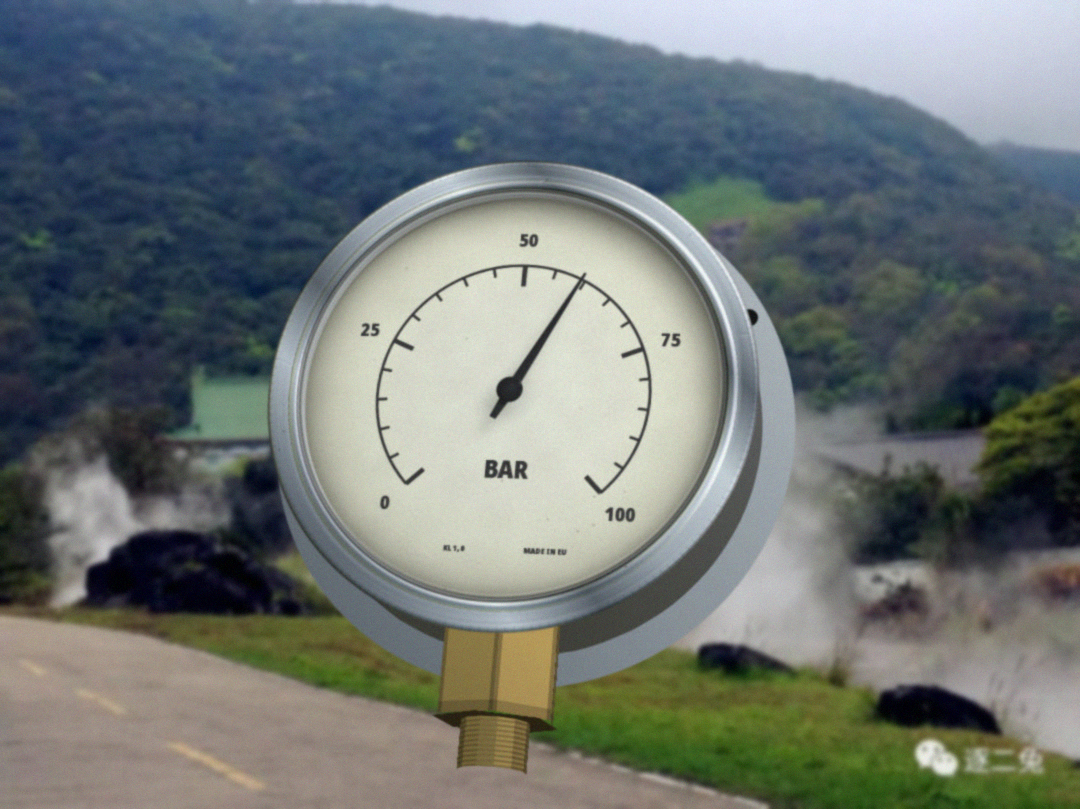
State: 60 bar
